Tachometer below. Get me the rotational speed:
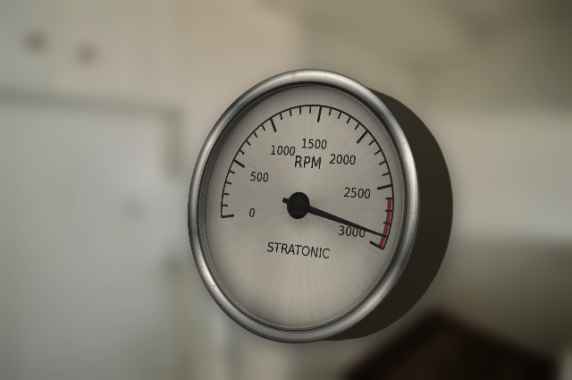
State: 2900 rpm
